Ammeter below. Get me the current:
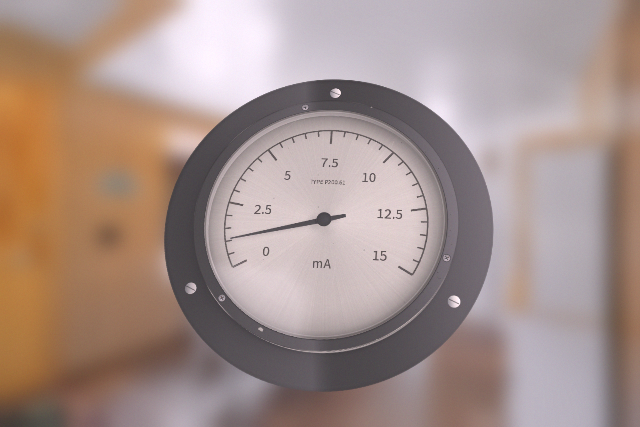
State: 1 mA
